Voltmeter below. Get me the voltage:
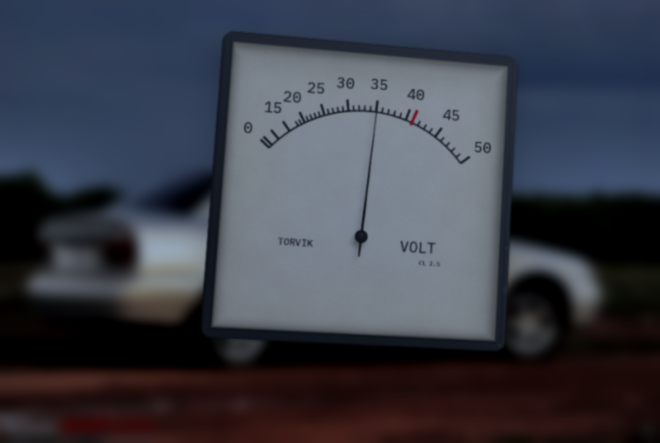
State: 35 V
